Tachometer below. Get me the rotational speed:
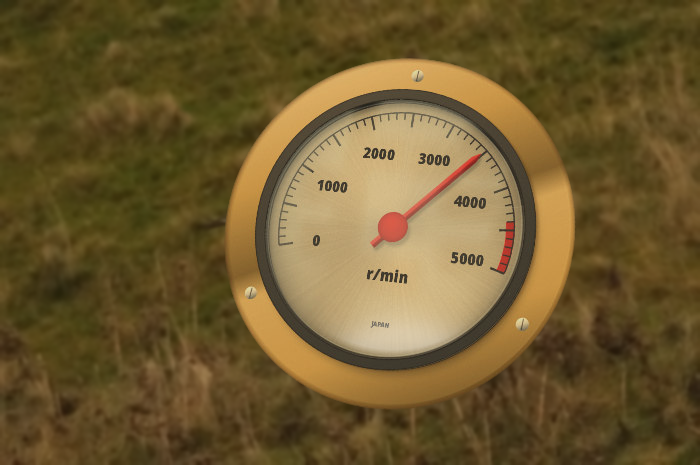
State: 3500 rpm
